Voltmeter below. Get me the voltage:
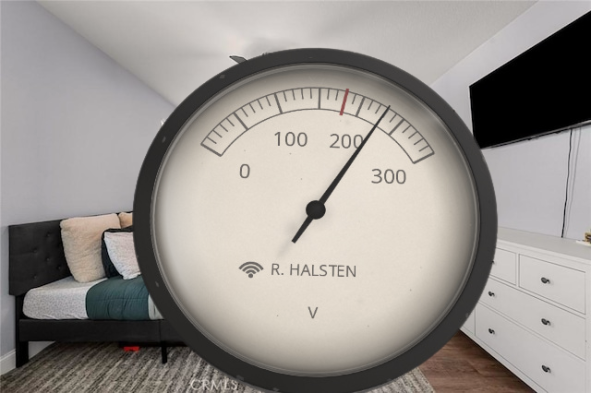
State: 230 V
